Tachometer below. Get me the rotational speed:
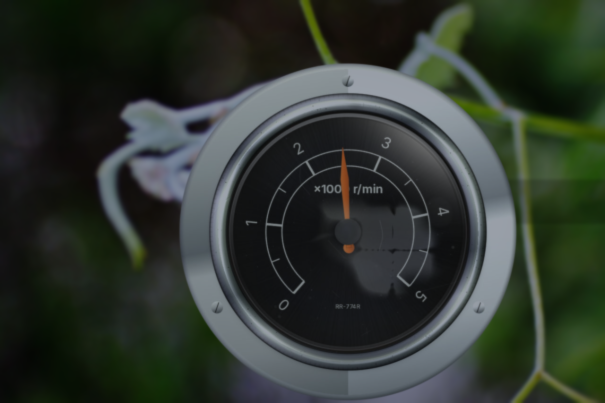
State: 2500 rpm
